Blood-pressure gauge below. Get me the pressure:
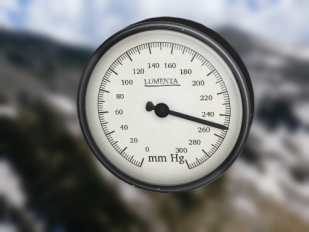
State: 250 mmHg
